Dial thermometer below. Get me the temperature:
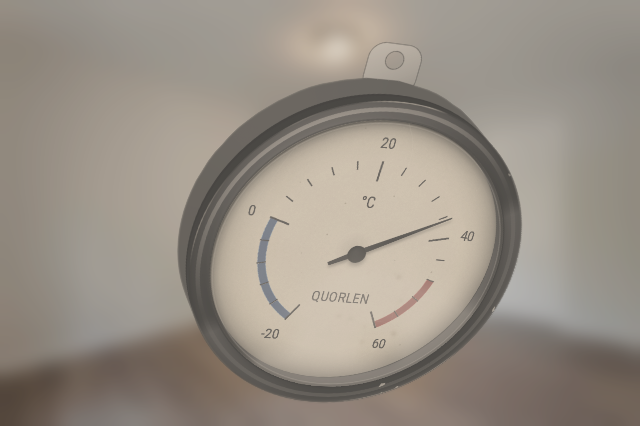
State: 36 °C
